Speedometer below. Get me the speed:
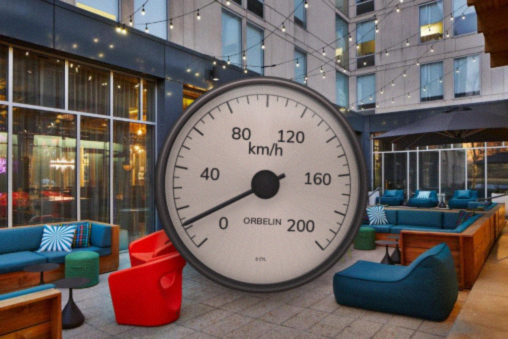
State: 12.5 km/h
